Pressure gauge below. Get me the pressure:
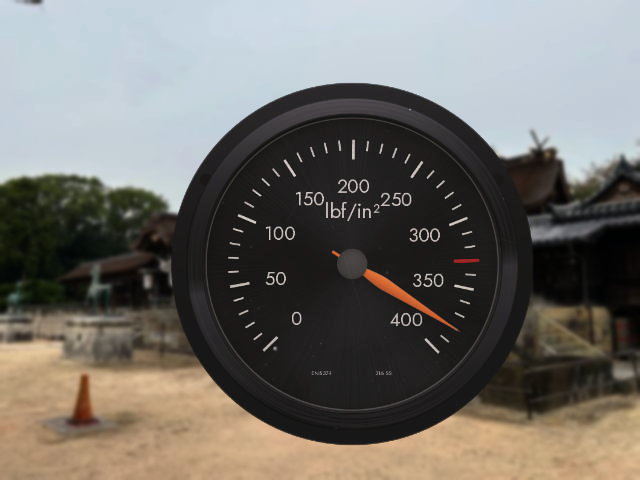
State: 380 psi
